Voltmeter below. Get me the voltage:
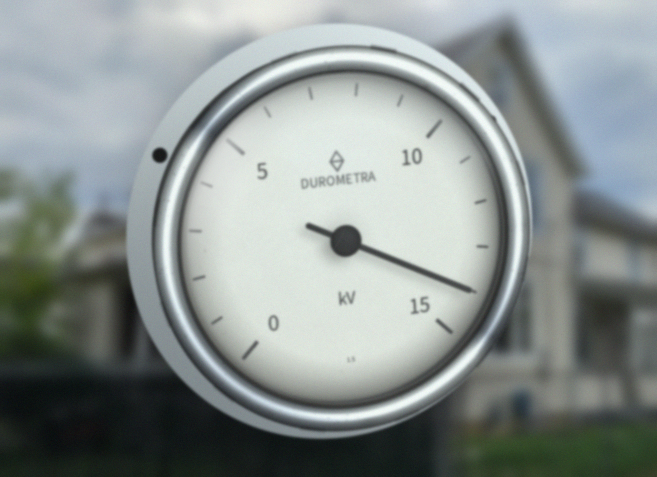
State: 14 kV
